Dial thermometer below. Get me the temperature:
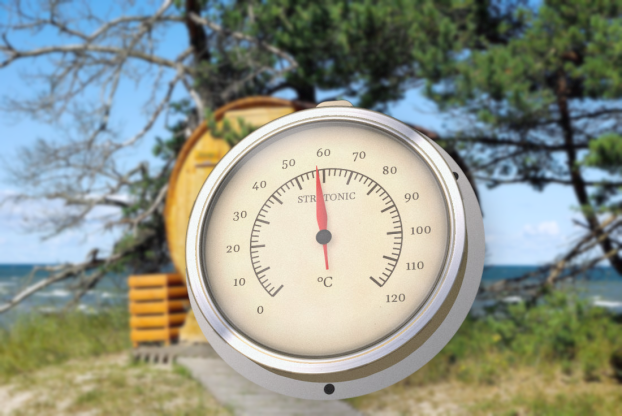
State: 58 °C
